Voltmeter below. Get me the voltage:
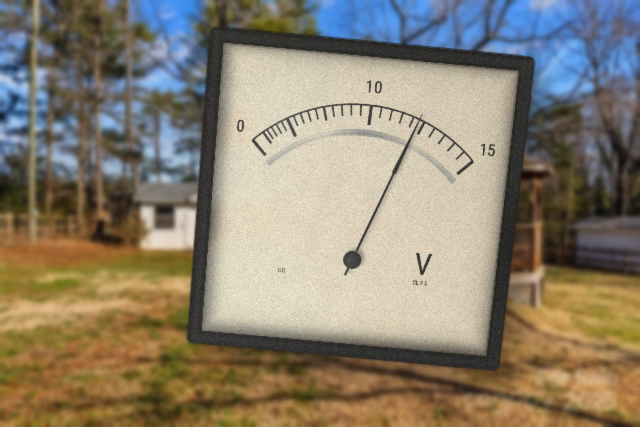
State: 12.25 V
